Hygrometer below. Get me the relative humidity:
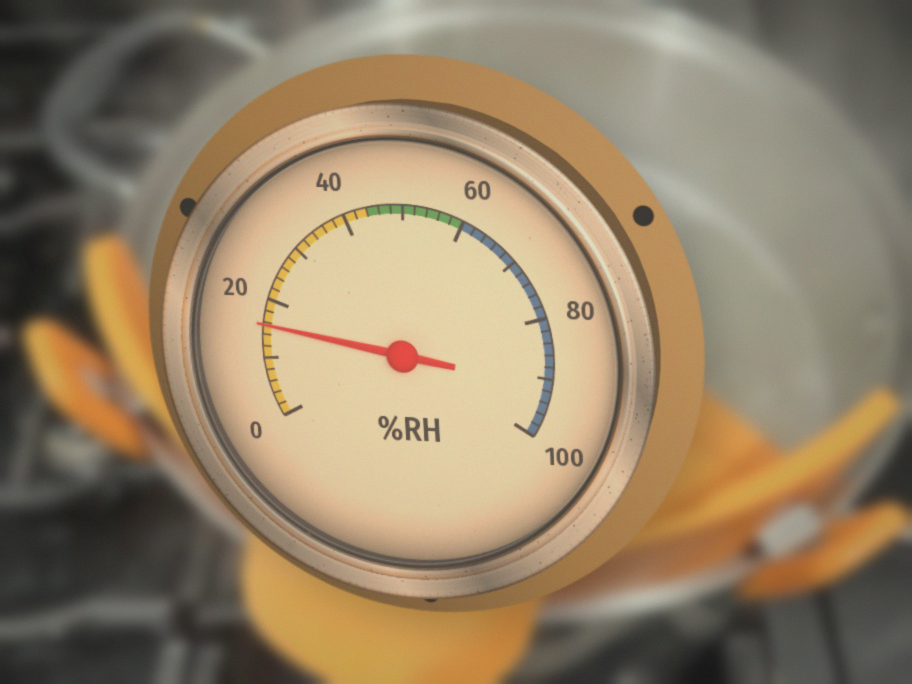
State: 16 %
